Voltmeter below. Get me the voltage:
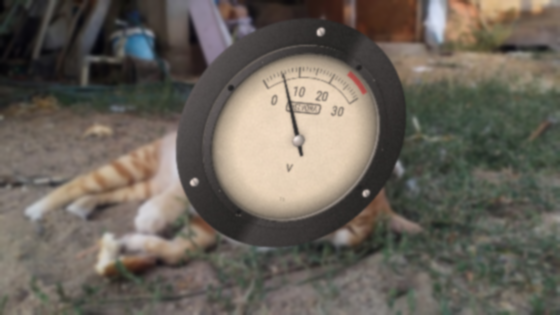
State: 5 V
